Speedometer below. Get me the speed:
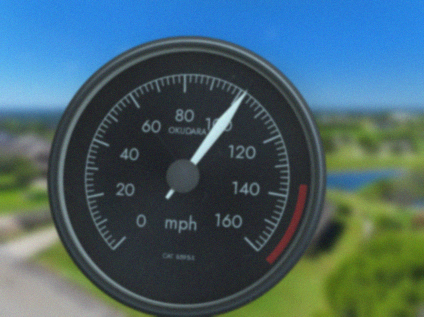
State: 102 mph
